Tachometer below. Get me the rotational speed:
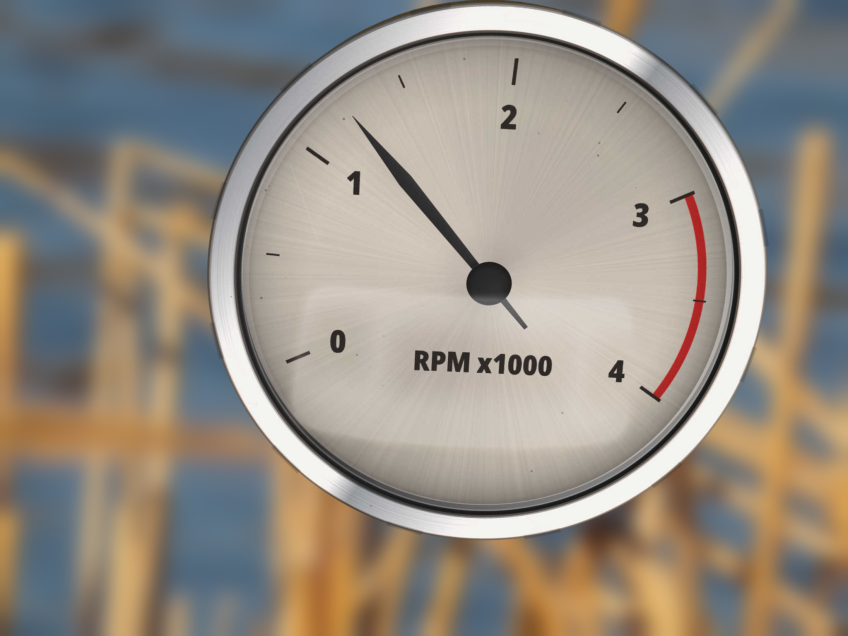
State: 1250 rpm
